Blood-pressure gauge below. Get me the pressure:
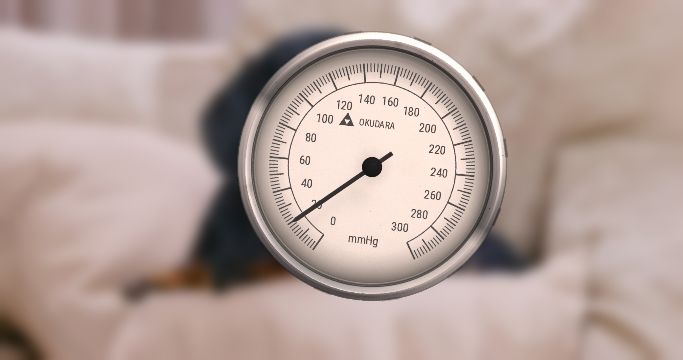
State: 20 mmHg
